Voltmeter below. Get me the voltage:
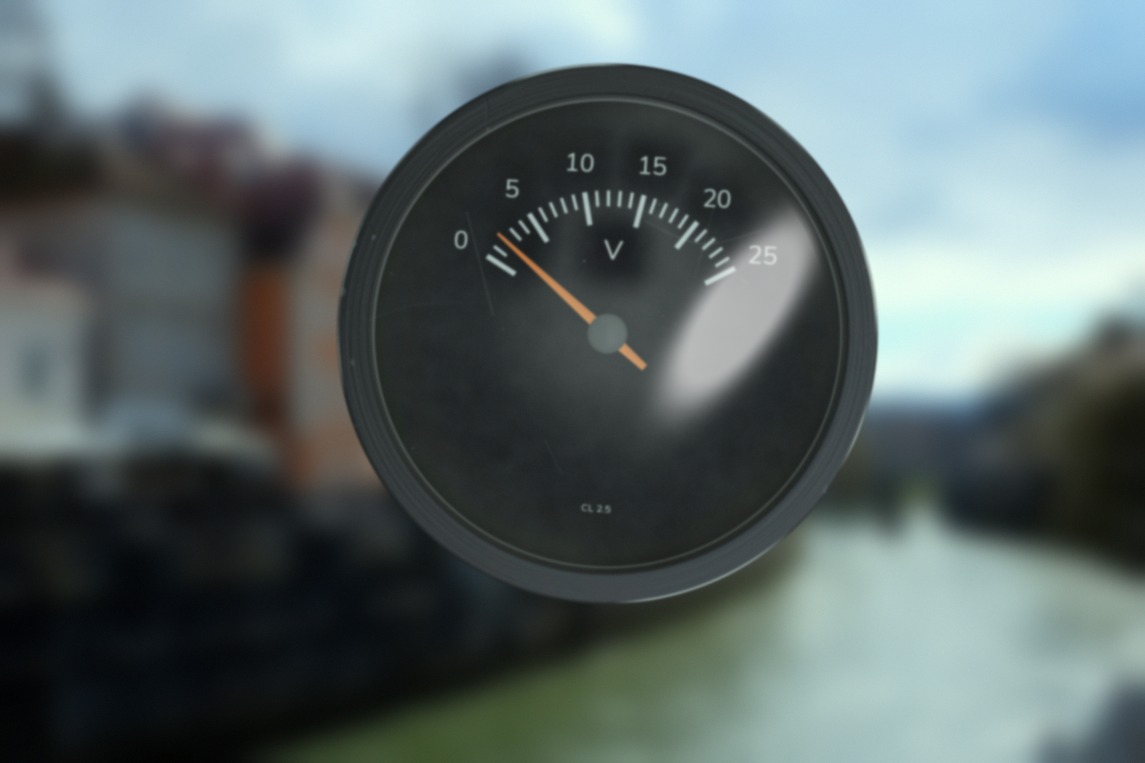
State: 2 V
